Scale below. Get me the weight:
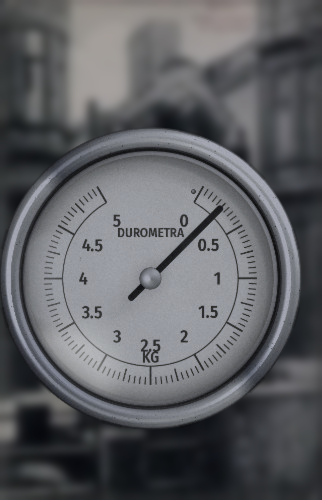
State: 0.25 kg
